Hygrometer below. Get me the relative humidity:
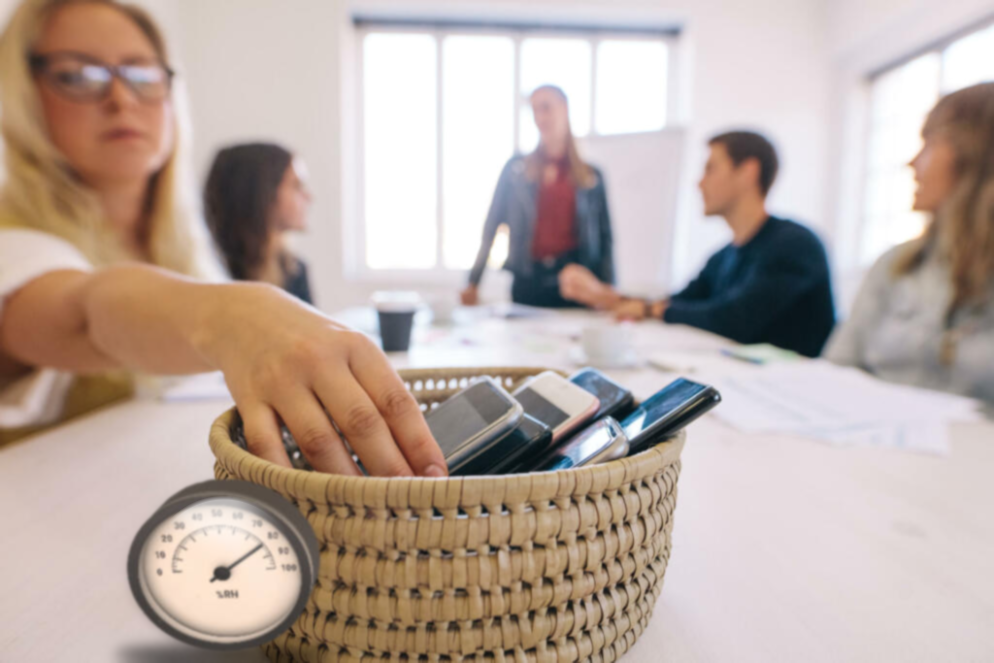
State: 80 %
